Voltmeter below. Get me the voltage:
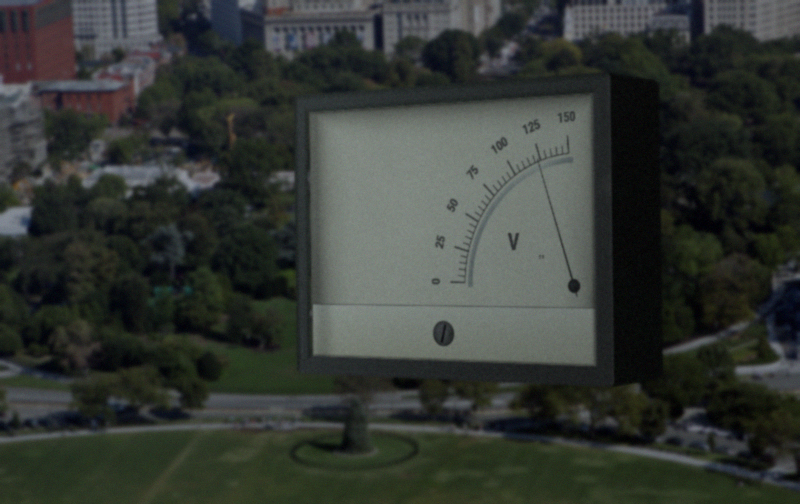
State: 125 V
